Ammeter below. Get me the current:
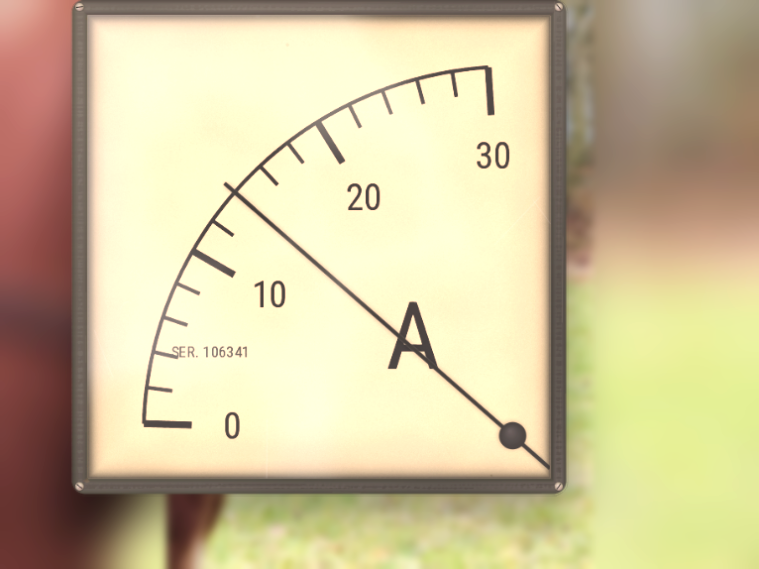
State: 14 A
